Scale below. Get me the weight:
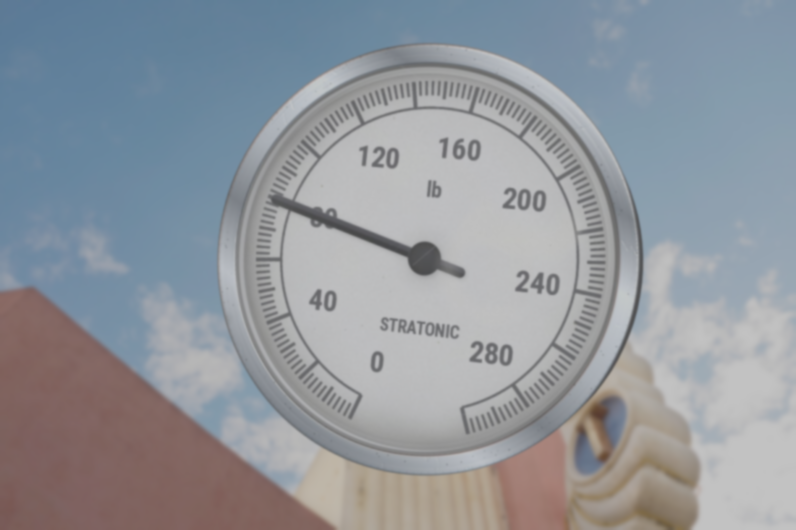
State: 80 lb
